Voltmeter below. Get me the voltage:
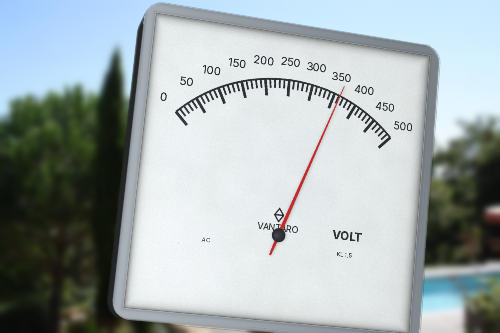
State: 360 V
